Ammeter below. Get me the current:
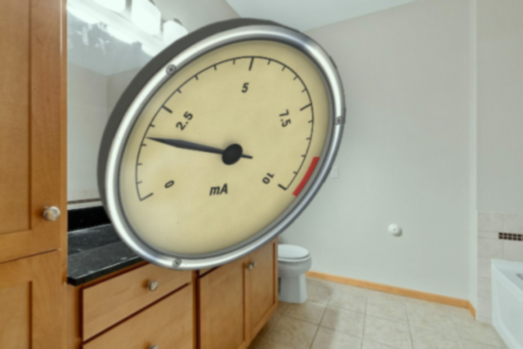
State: 1.75 mA
